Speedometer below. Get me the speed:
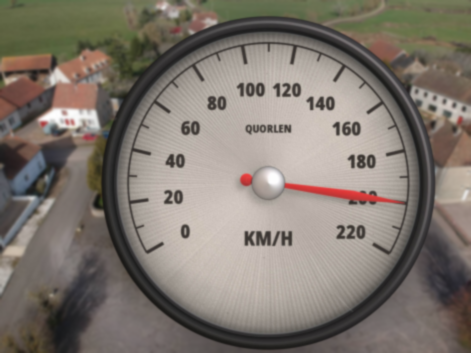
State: 200 km/h
